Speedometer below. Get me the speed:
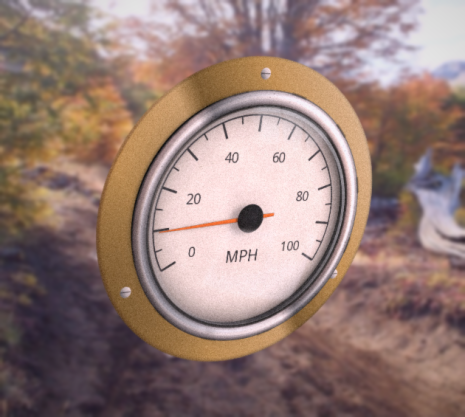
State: 10 mph
